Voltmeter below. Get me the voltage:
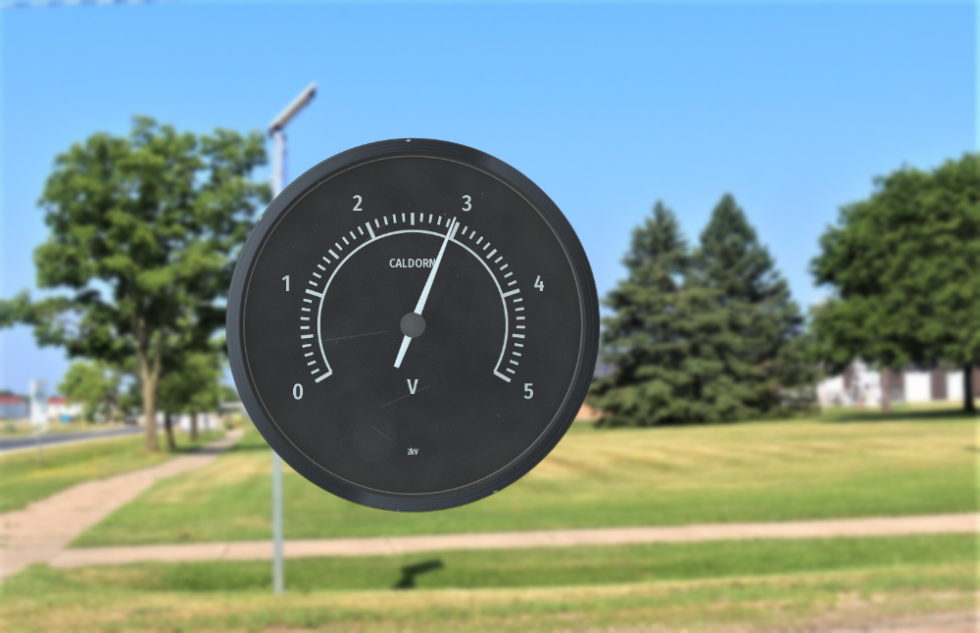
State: 2.95 V
